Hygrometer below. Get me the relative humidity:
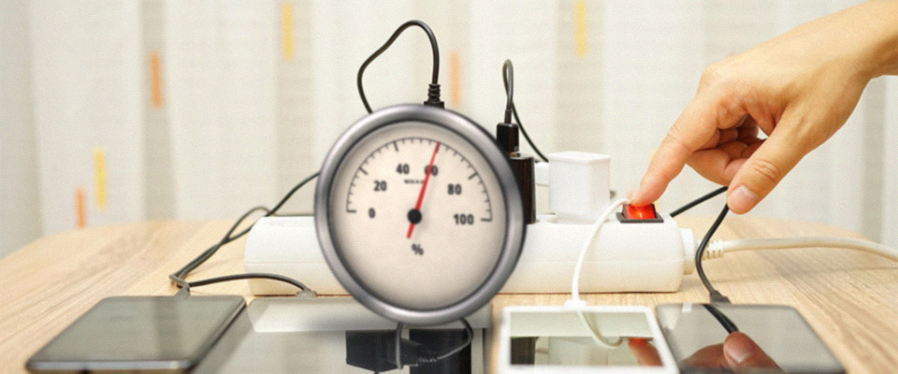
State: 60 %
